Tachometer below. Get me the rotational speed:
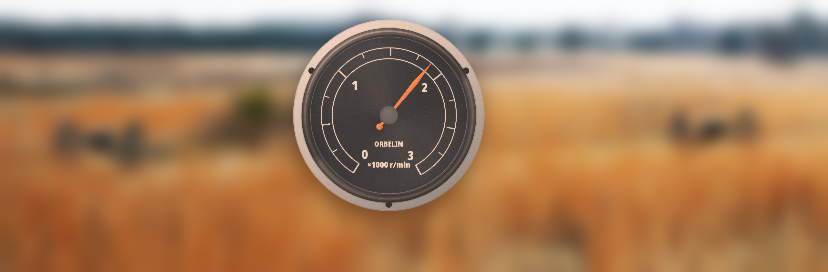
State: 1875 rpm
